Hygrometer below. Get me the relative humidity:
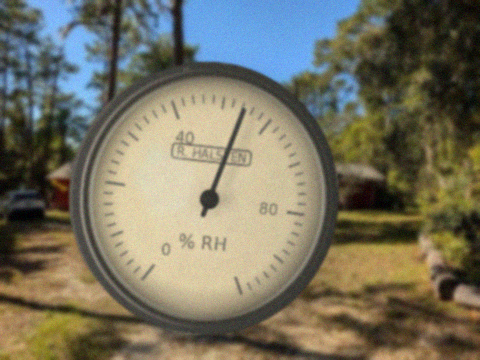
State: 54 %
